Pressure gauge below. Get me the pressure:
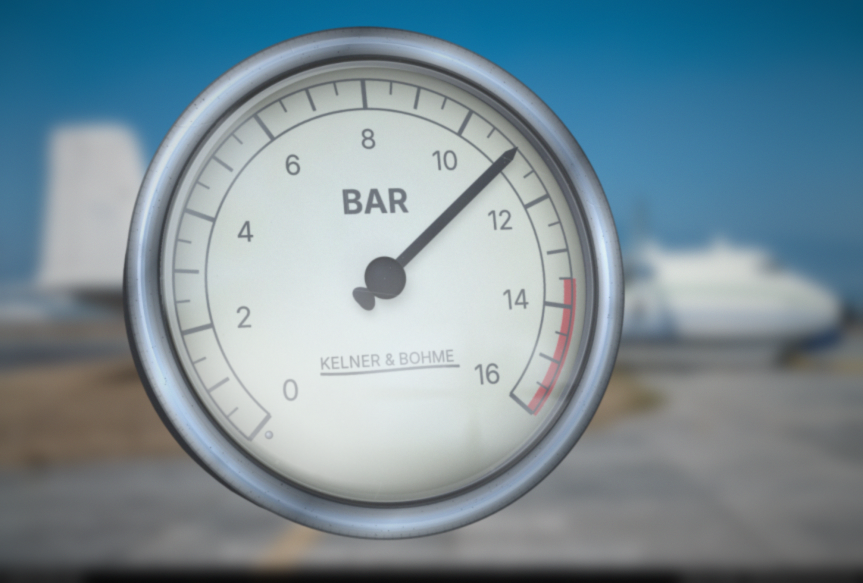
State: 11 bar
